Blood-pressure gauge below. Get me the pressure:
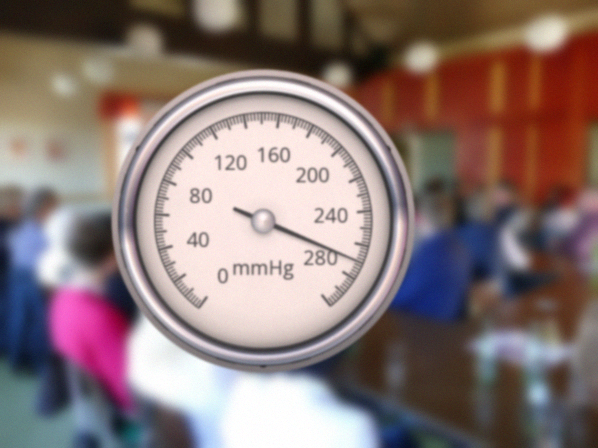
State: 270 mmHg
